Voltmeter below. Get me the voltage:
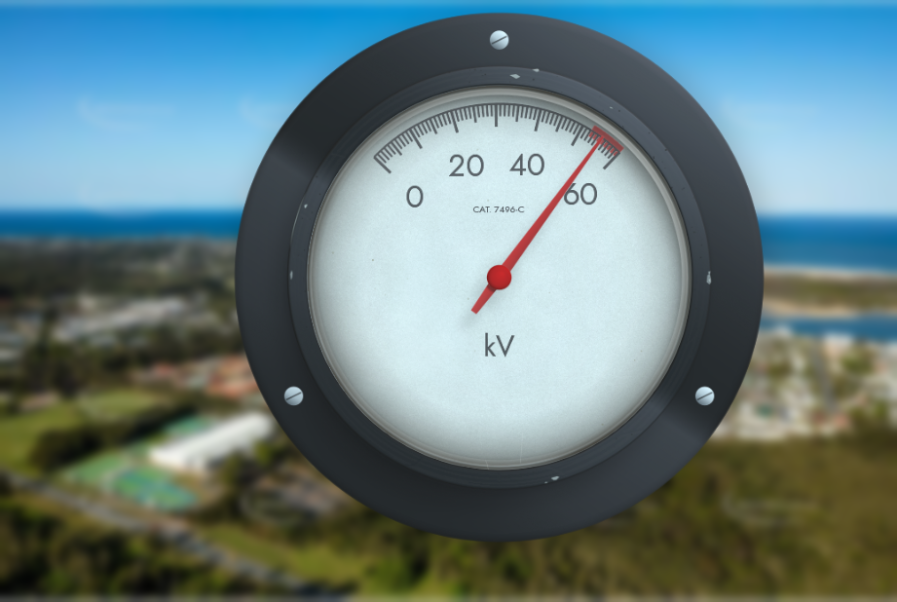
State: 55 kV
